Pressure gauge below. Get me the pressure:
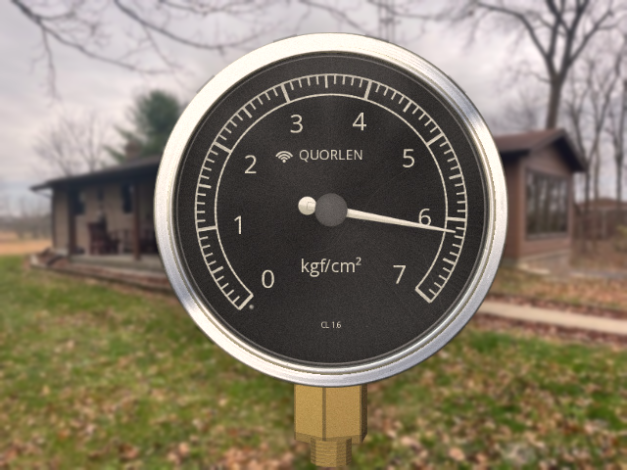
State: 6.15 kg/cm²
